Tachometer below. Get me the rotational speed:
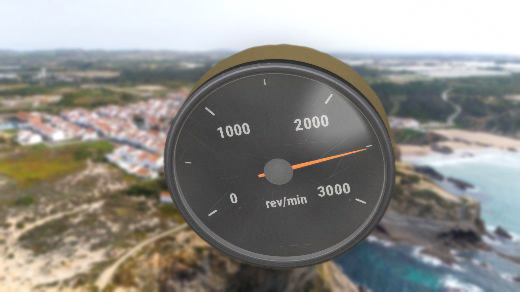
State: 2500 rpm
